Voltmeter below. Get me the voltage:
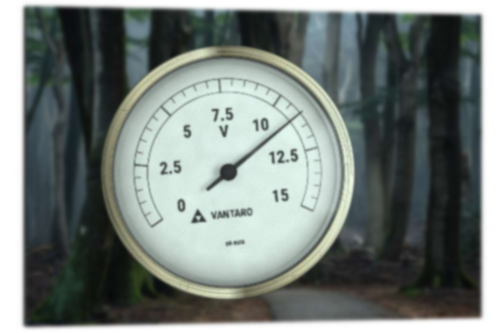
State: 11 V
